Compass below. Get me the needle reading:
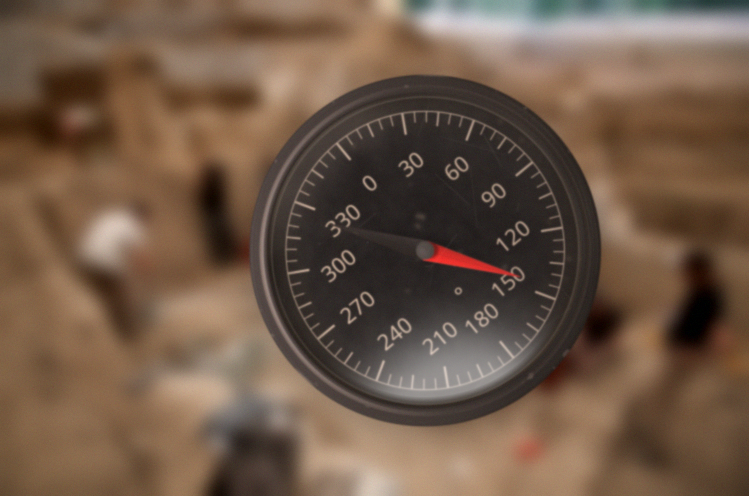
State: 145 °
